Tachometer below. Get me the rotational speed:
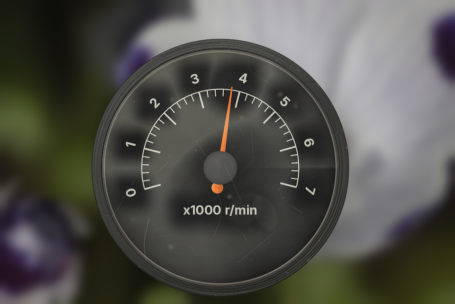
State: 3800 rpm
